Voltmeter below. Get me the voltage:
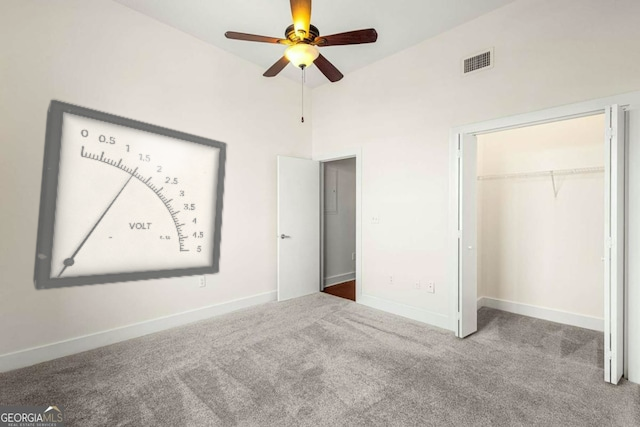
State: 1.5 V
